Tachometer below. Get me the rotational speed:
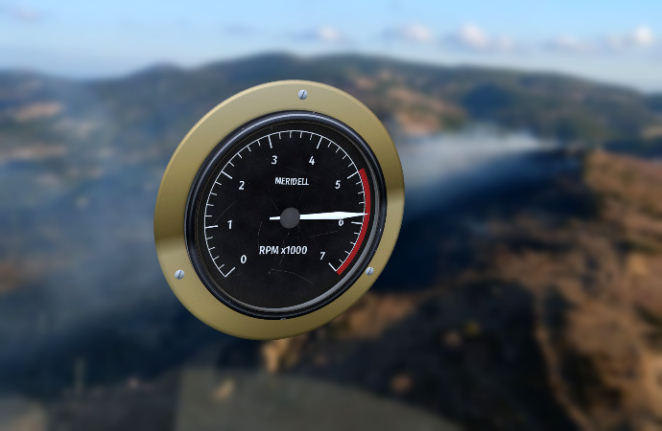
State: 5800 rpm
